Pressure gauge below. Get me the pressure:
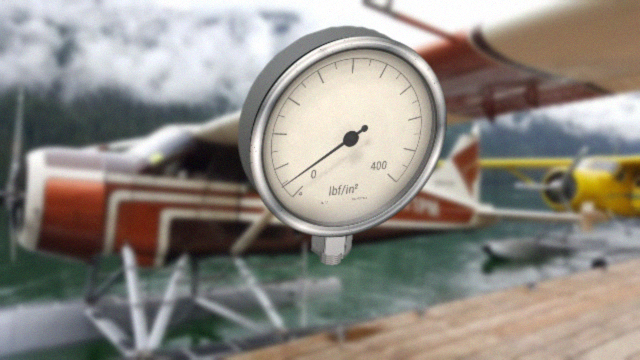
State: 20 psi
